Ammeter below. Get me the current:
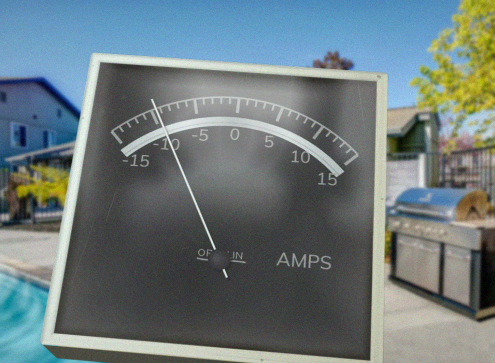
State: -9.5 A
